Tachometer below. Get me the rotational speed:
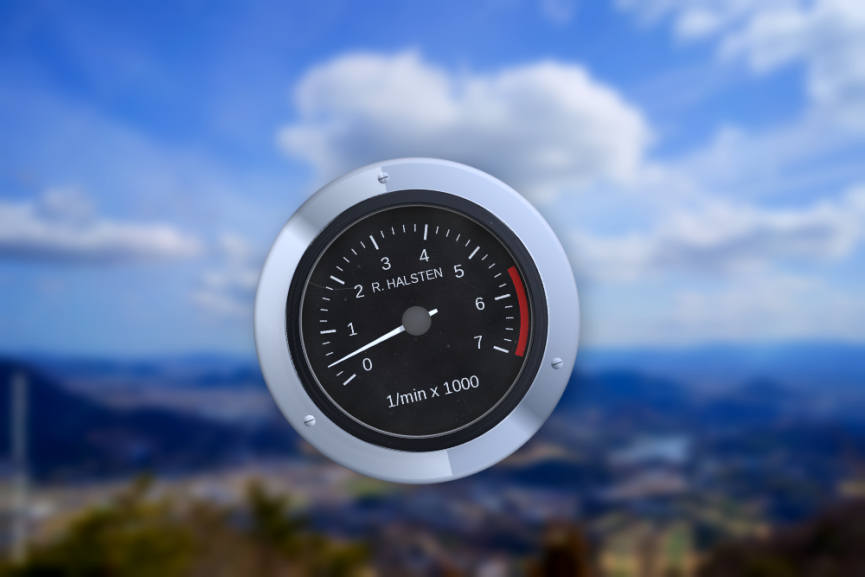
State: 400 rpm
